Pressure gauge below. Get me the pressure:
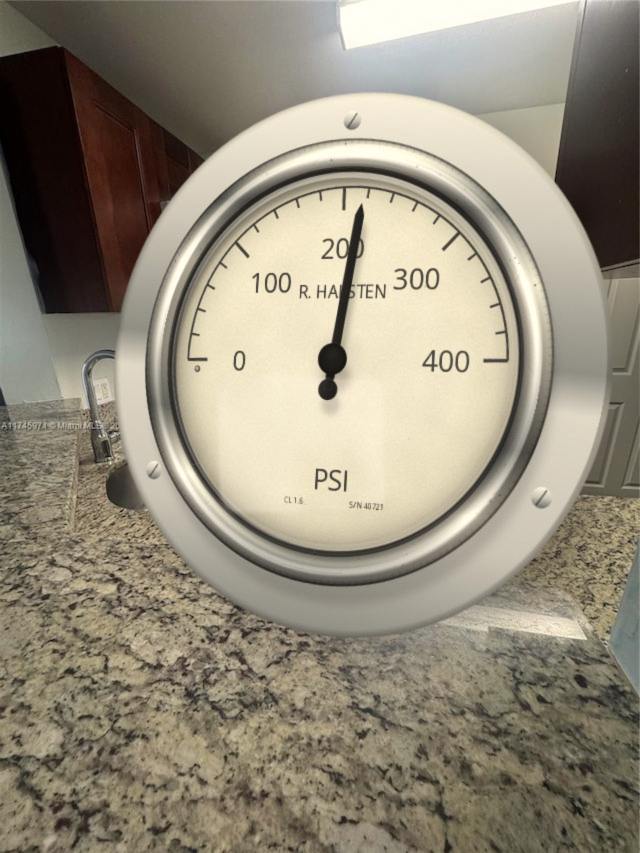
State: 220 psi
